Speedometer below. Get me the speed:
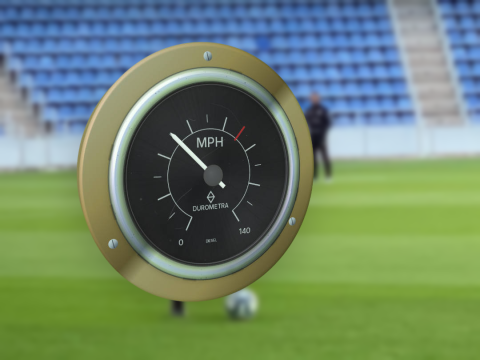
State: 50 mph
